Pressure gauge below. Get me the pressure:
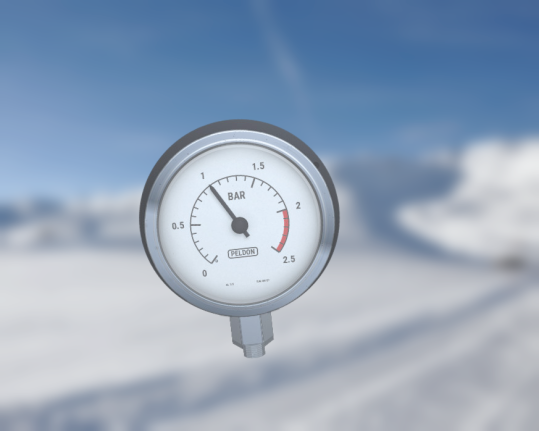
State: 1 bar
